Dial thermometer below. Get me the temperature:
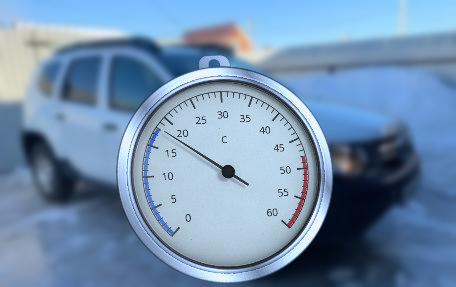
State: 18 °C
